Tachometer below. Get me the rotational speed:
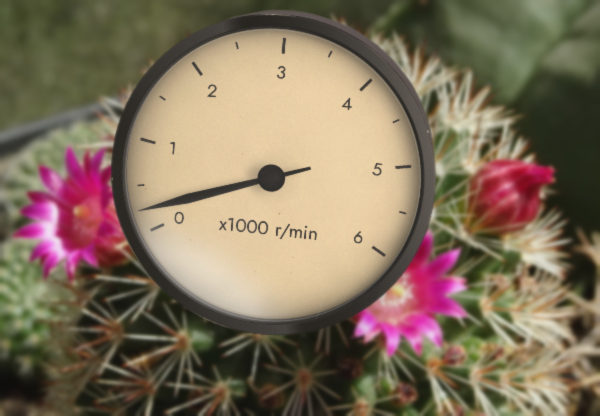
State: 250 rpm
